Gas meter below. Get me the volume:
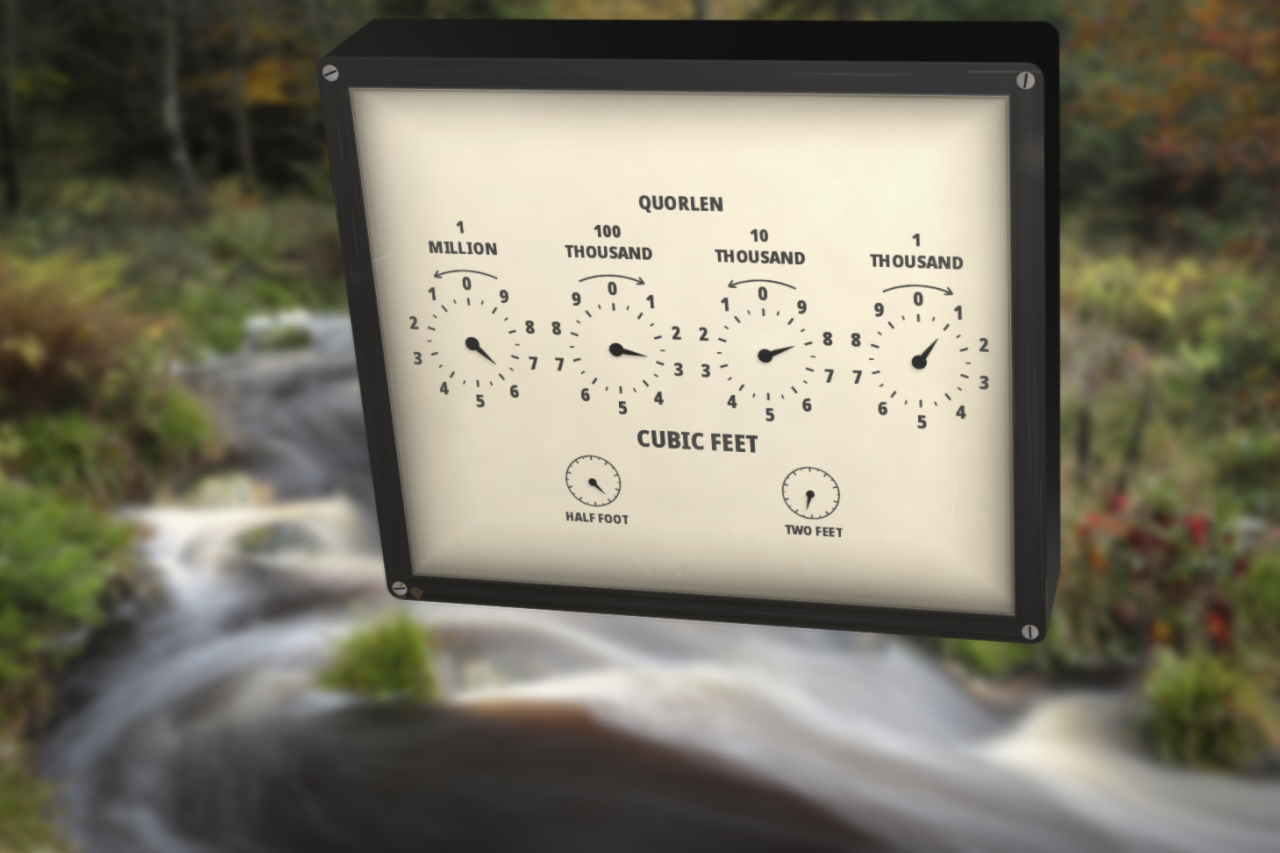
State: 628100 ft³
